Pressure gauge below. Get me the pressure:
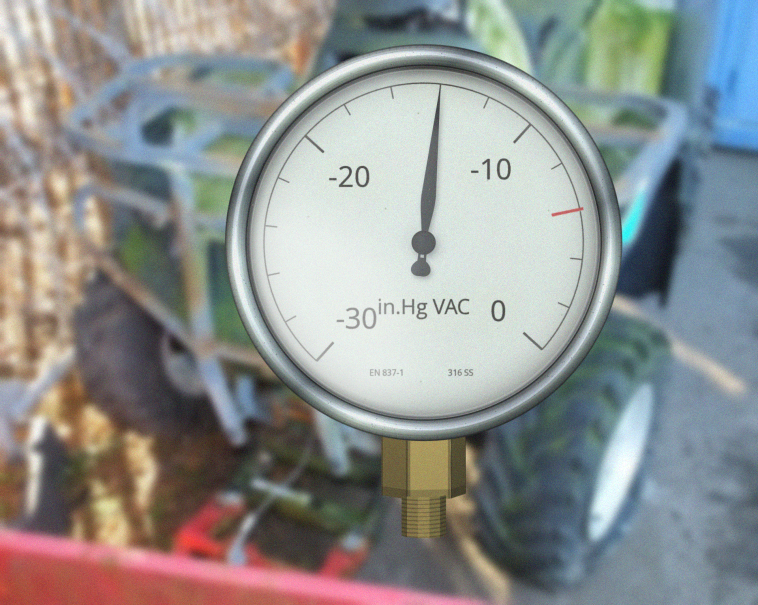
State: -14 inHg
